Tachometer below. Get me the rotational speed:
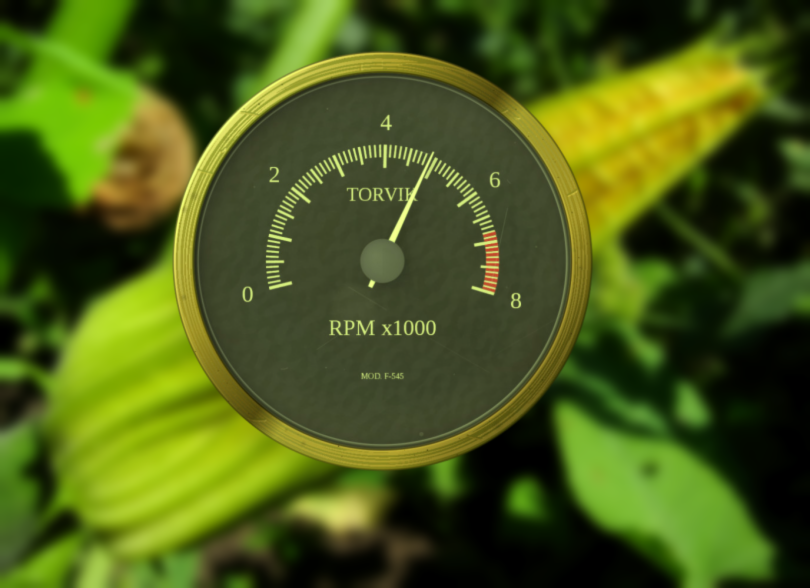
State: 4900 rpm
